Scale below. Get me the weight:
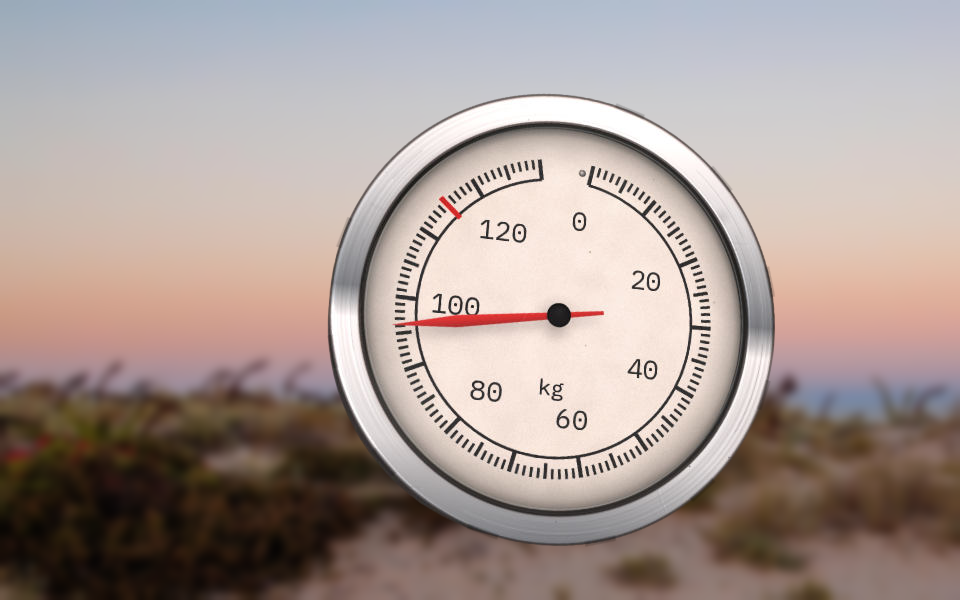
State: 96 kg
